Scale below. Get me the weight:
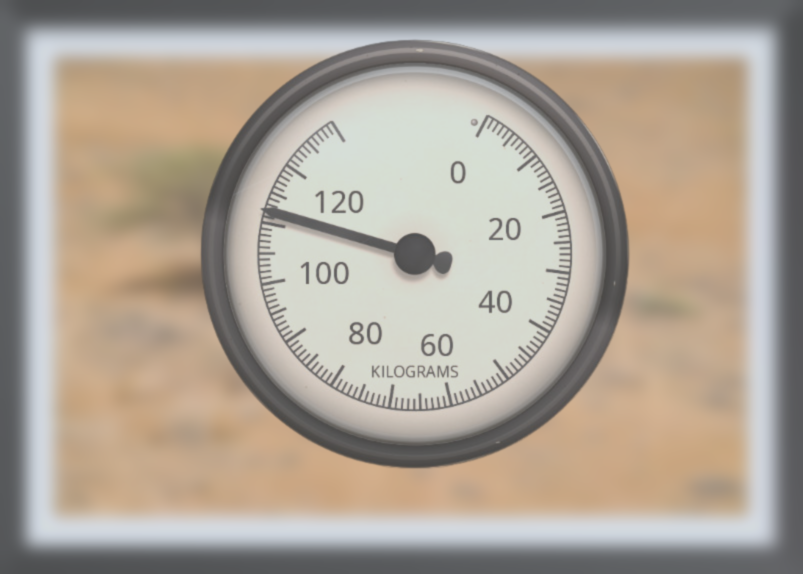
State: 112 kg
